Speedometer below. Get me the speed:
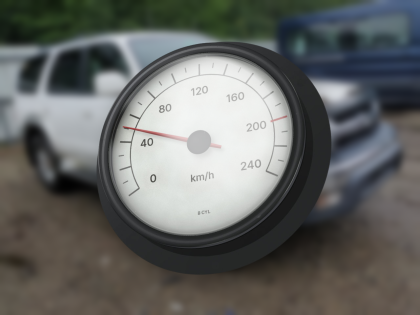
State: 50 km/h
